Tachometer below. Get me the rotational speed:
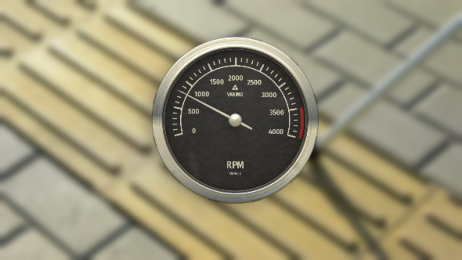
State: 800 rpm
